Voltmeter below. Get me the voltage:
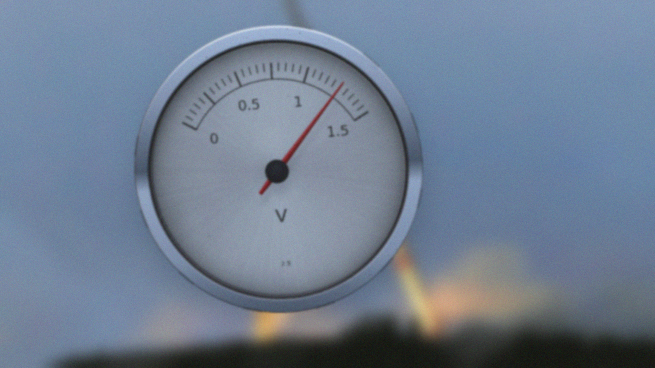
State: 1.25 V
